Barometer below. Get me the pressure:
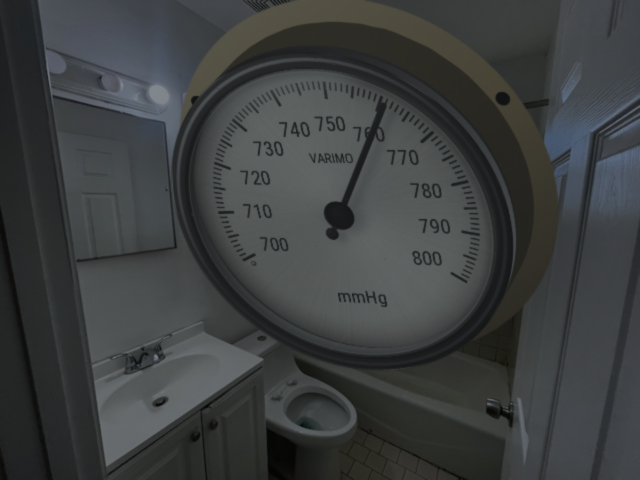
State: 761 mmHg
